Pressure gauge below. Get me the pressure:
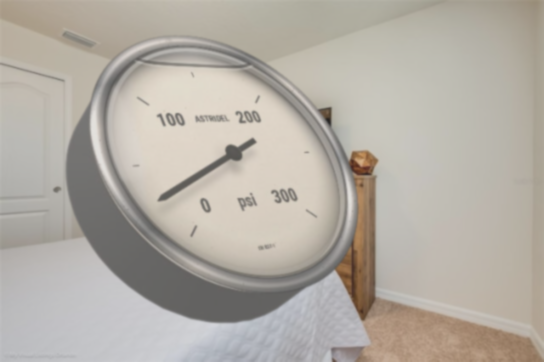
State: 25 psi
